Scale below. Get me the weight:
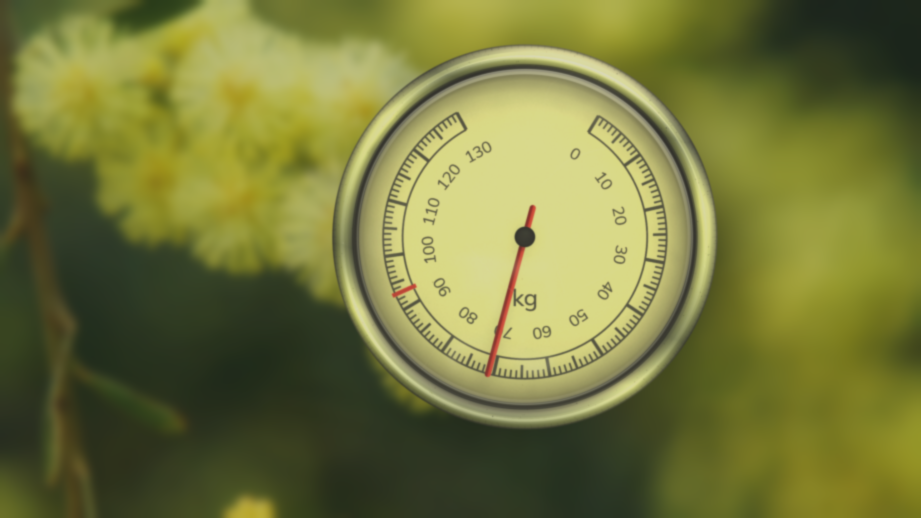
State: 71 kg
